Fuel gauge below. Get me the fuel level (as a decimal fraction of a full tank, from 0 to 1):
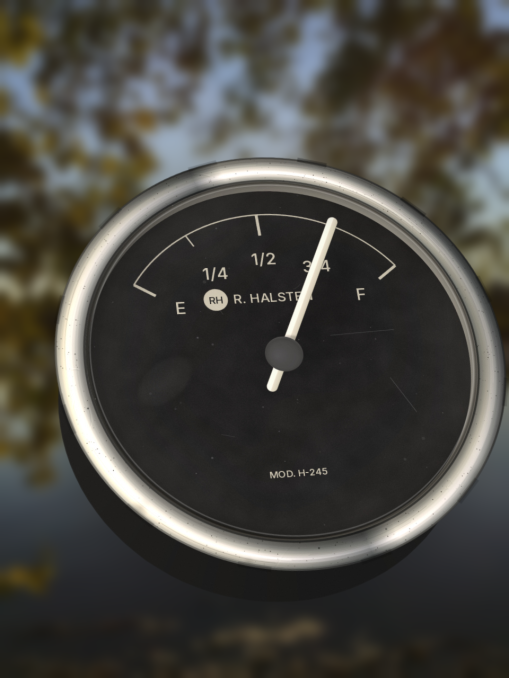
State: 0.75
